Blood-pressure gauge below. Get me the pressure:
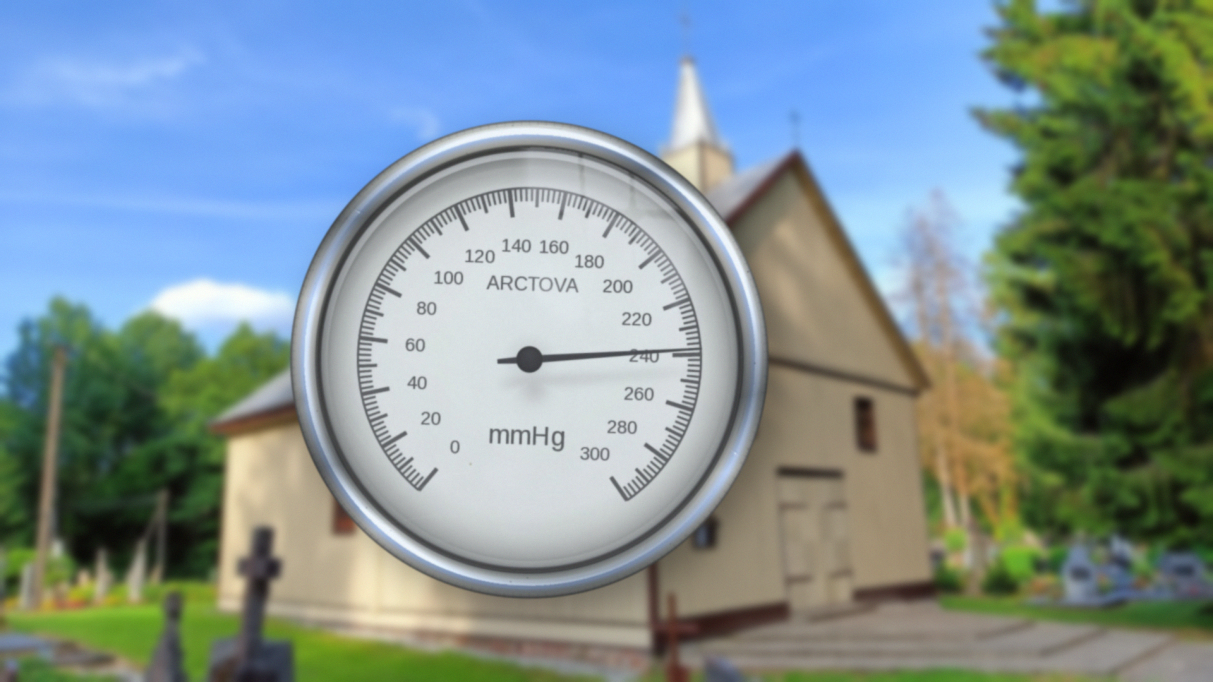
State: 238 mmHg
